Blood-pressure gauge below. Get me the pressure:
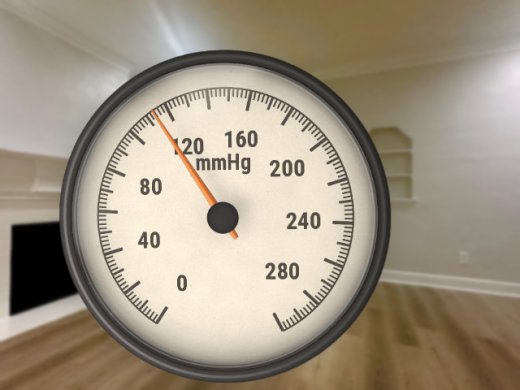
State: 114 mmHg
